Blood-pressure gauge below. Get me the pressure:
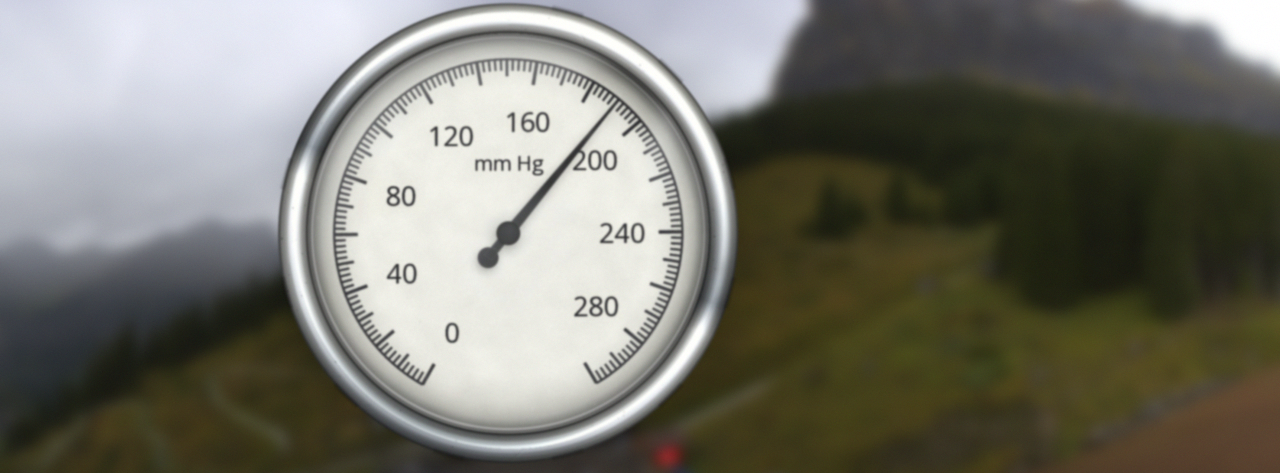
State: 190 mmHg
